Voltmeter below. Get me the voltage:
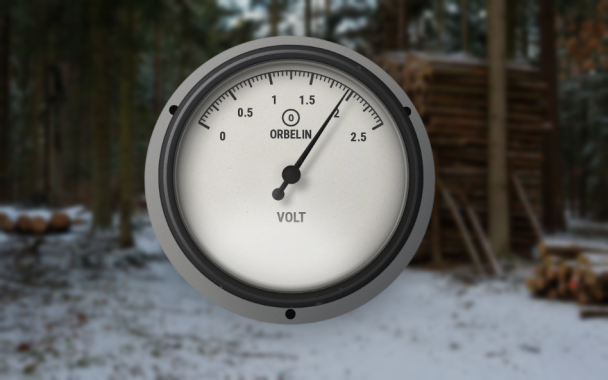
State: 1.95 V
